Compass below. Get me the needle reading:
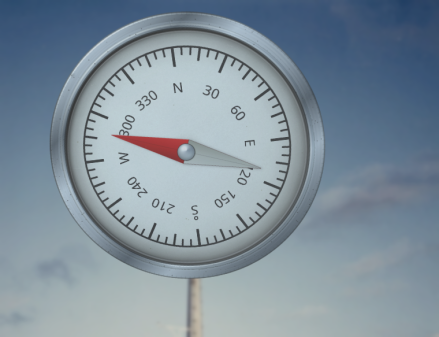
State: 290 °
